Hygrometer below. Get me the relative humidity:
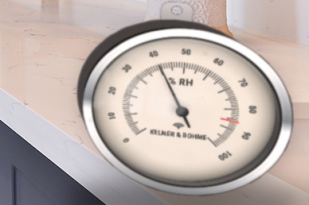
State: 40 %
